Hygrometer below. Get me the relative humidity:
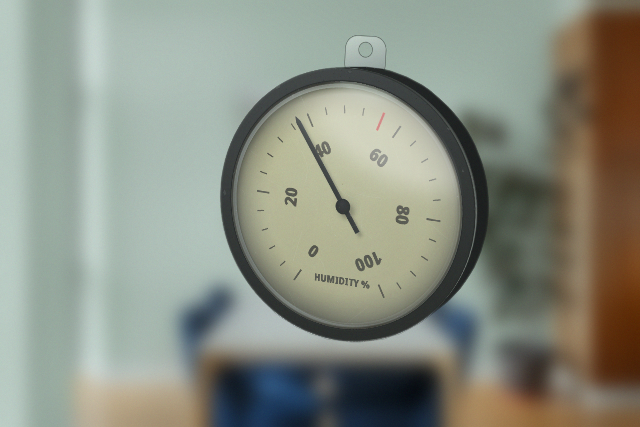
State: 38 %
